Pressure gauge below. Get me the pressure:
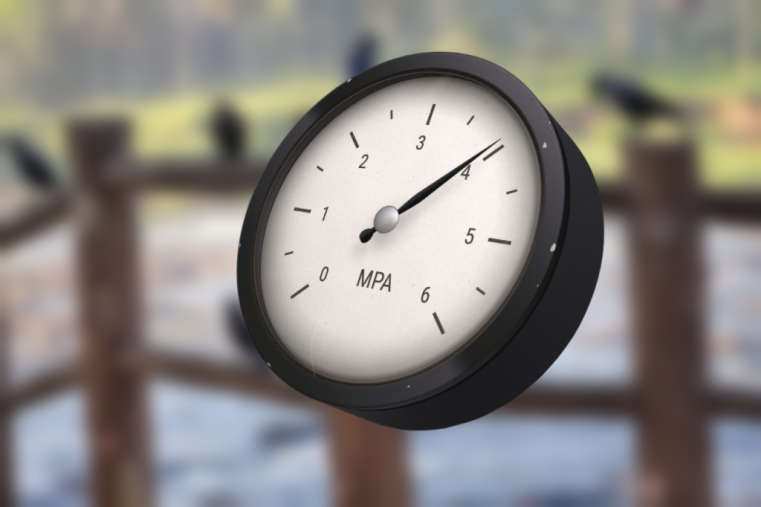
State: 4 MPa
